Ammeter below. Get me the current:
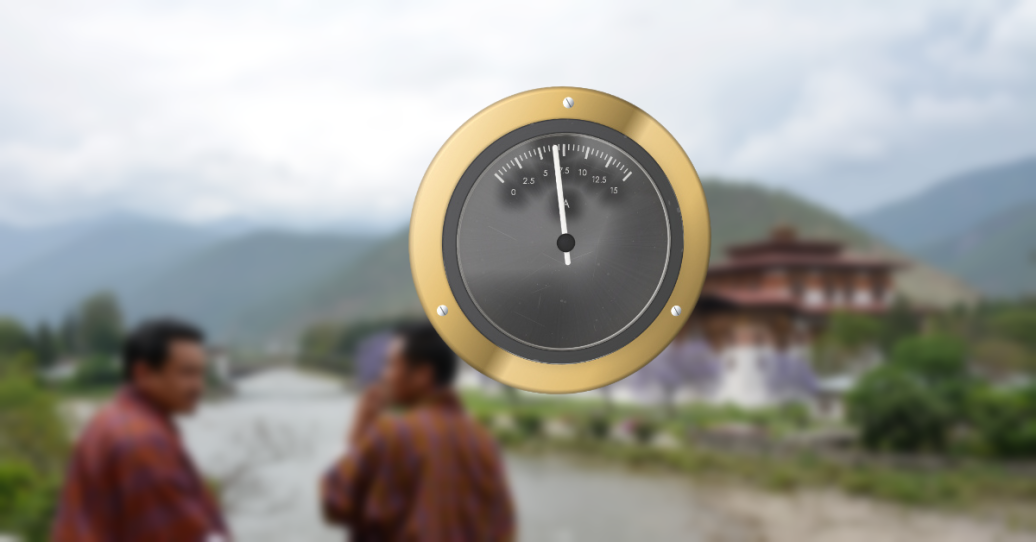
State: 6.5 A
